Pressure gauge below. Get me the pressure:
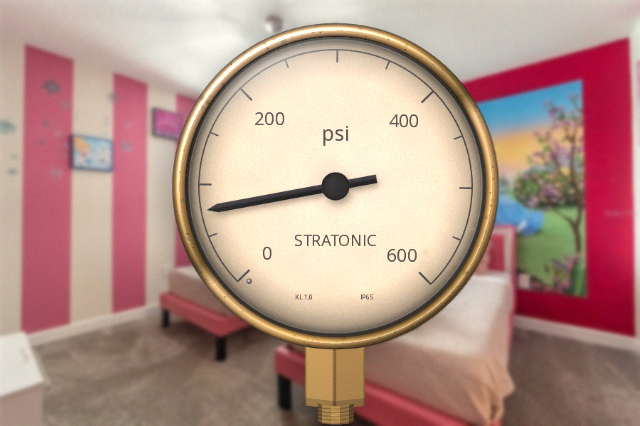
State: 75 psi
